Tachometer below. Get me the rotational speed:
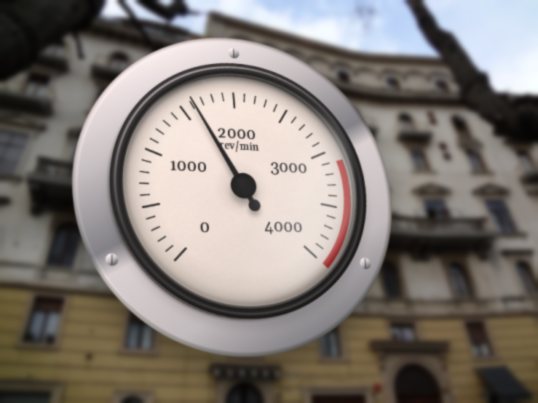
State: 1600 rpm
